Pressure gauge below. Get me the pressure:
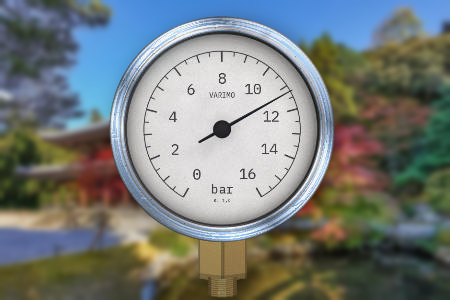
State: 11.25 bar
